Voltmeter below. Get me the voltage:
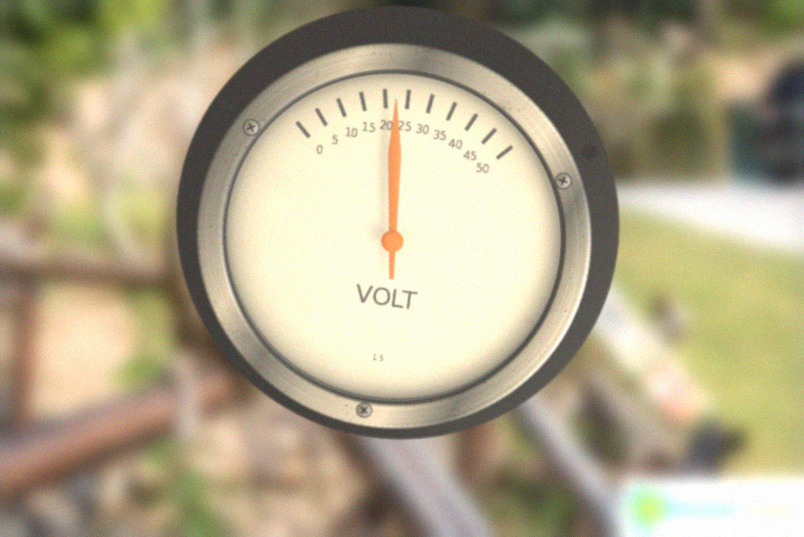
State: 22.5 V
